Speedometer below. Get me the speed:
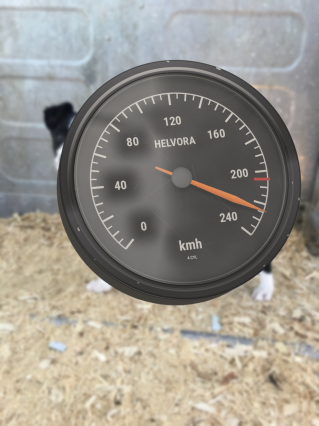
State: 225 km/h
